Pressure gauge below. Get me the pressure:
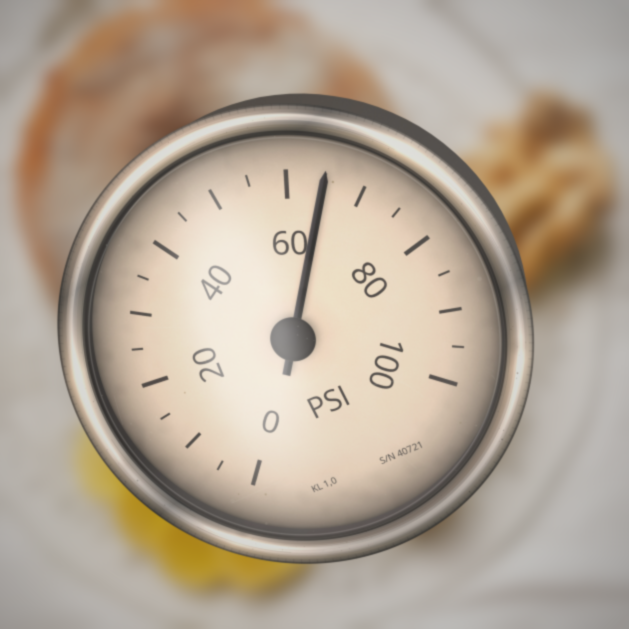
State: 65 psi
